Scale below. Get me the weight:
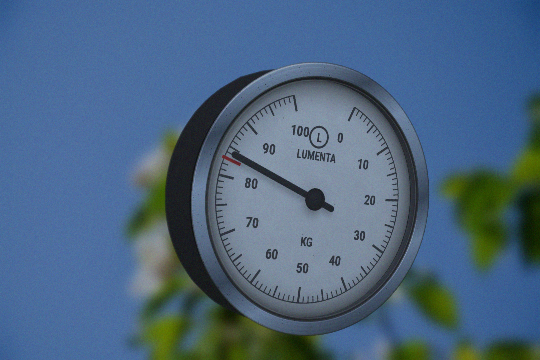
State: 84 kg
